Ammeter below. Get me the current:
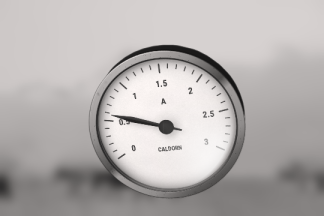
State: 0.6 A
